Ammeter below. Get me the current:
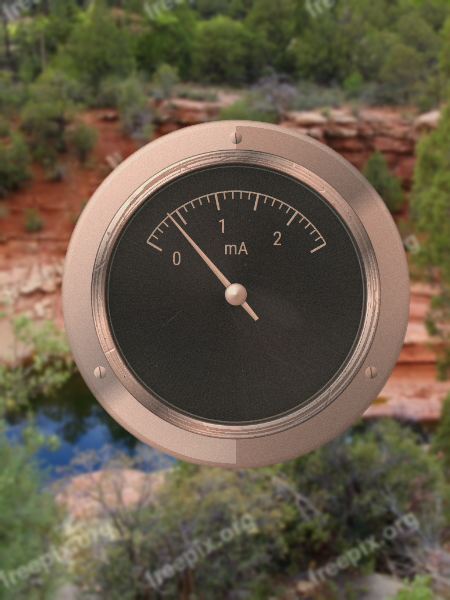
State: 0.4 mA
